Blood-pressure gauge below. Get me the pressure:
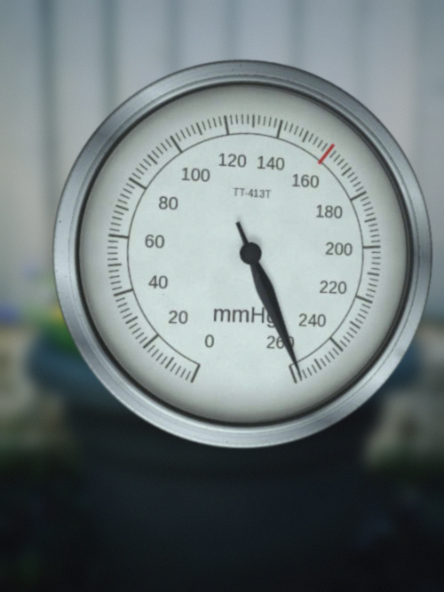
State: 258 mmHg
